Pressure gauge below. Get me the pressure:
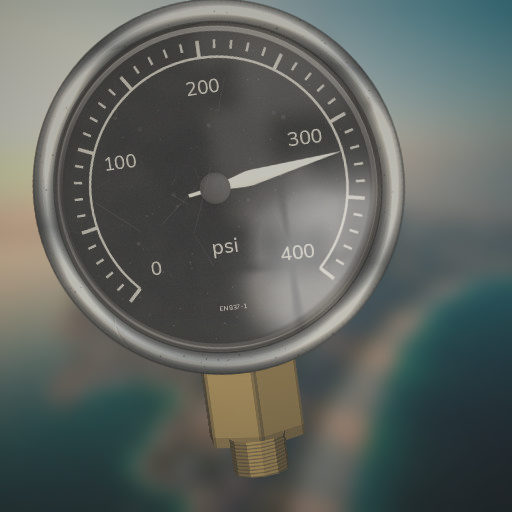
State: 320 psi
